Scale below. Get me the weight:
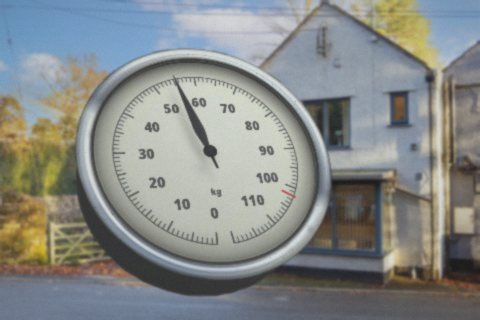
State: 55 kg
